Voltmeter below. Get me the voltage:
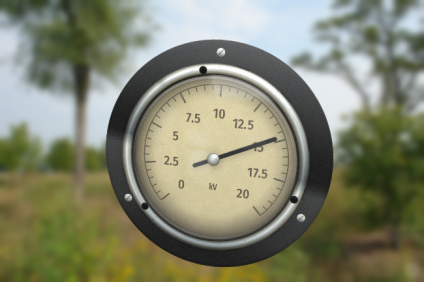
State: 14.75 kV
